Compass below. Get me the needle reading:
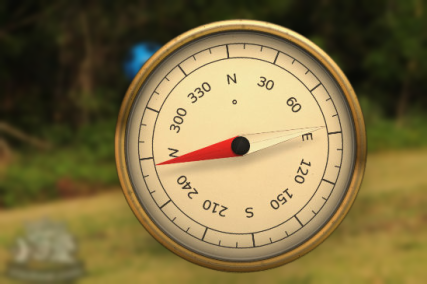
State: 265 °
